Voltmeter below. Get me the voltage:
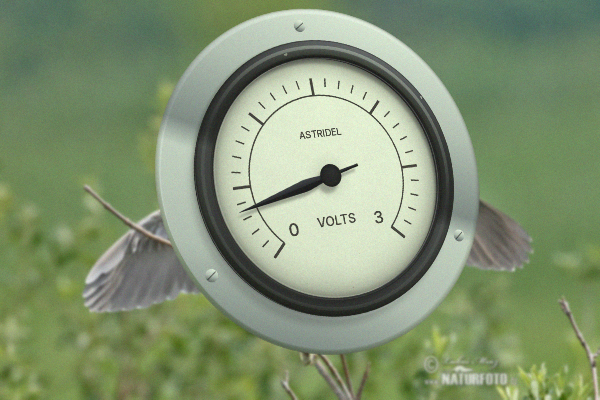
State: 0.35 V
